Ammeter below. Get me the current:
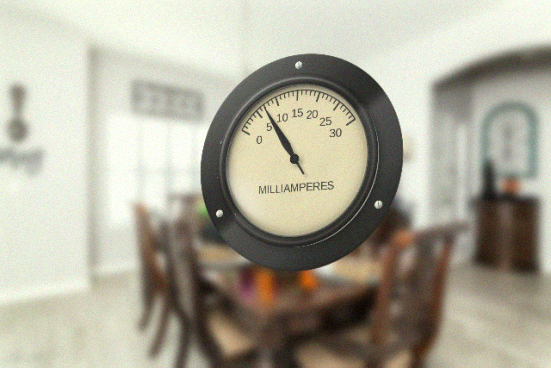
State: 7 mA
